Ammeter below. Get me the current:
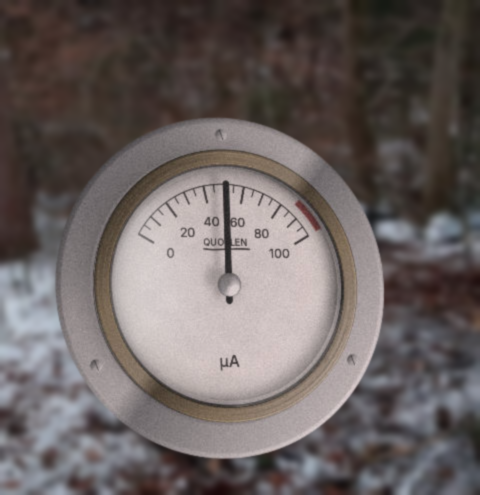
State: 50 µA
